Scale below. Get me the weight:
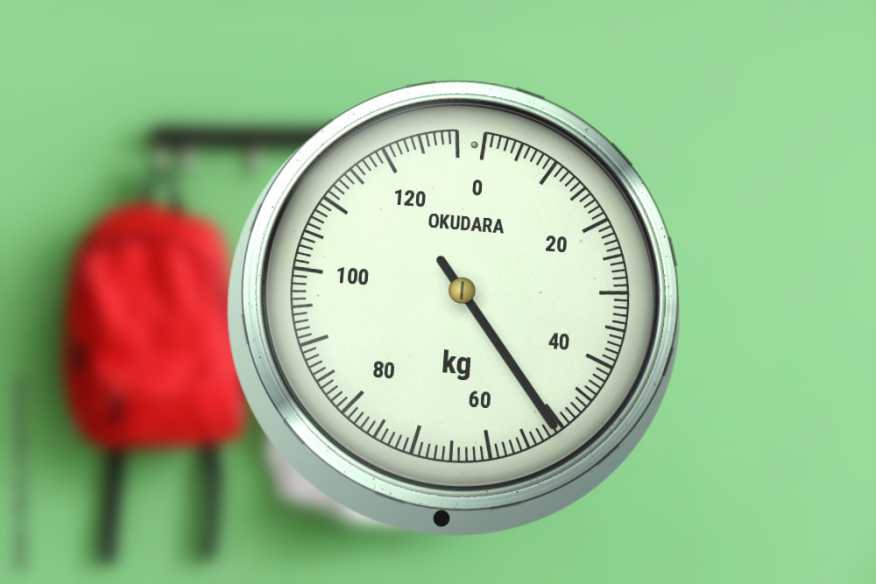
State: 51 kg
